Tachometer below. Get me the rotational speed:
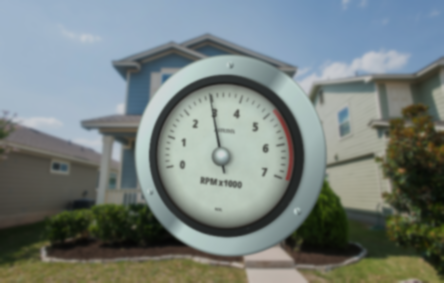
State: 3000 rpm
